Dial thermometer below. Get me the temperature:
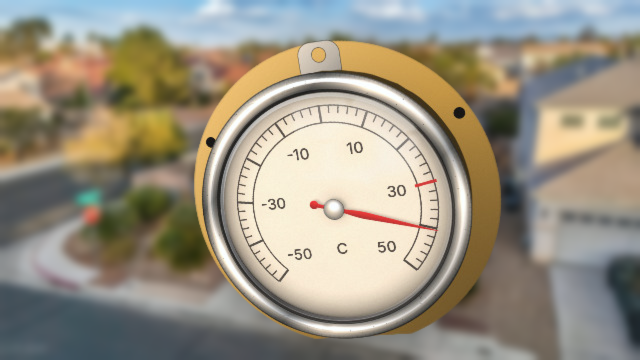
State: 40 °C
